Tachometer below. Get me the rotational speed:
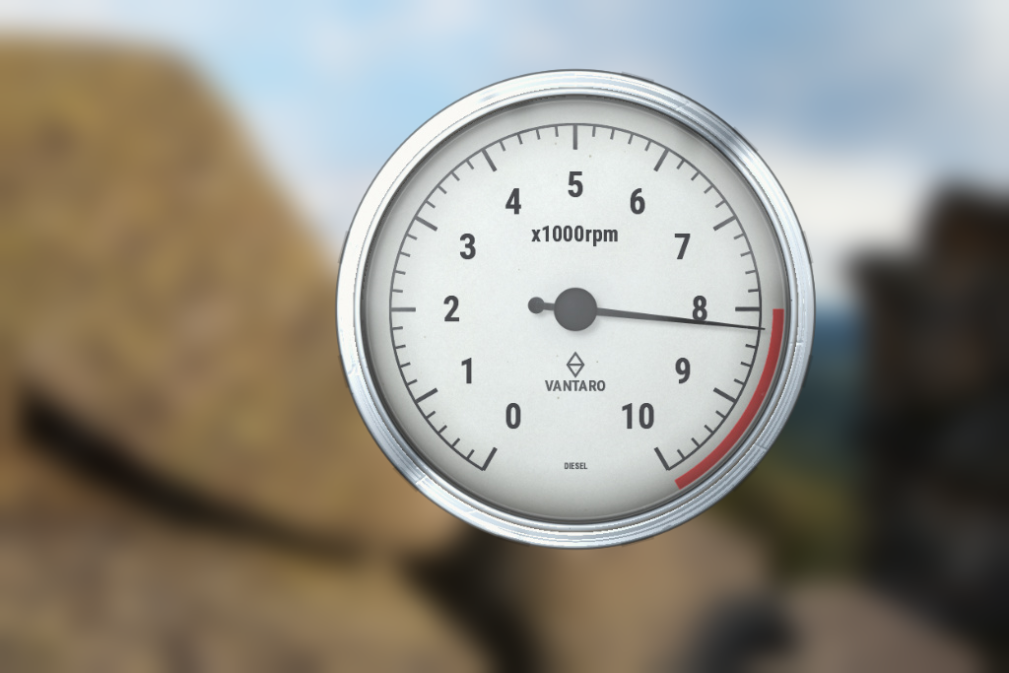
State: 8200 rpm
